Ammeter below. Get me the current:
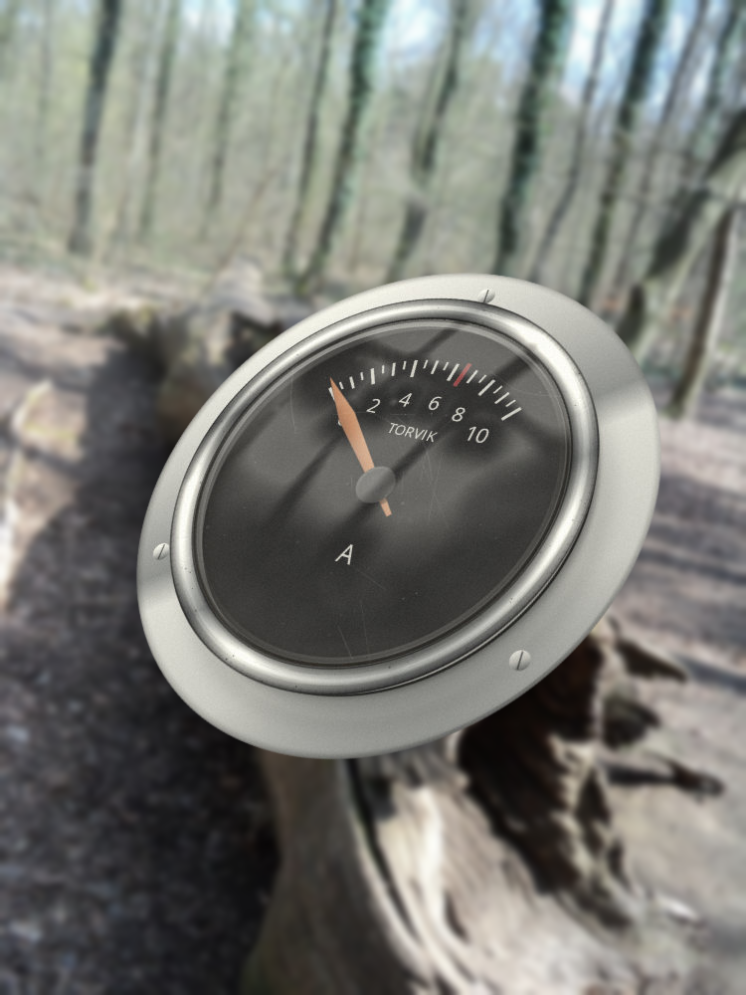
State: 0.25 A
